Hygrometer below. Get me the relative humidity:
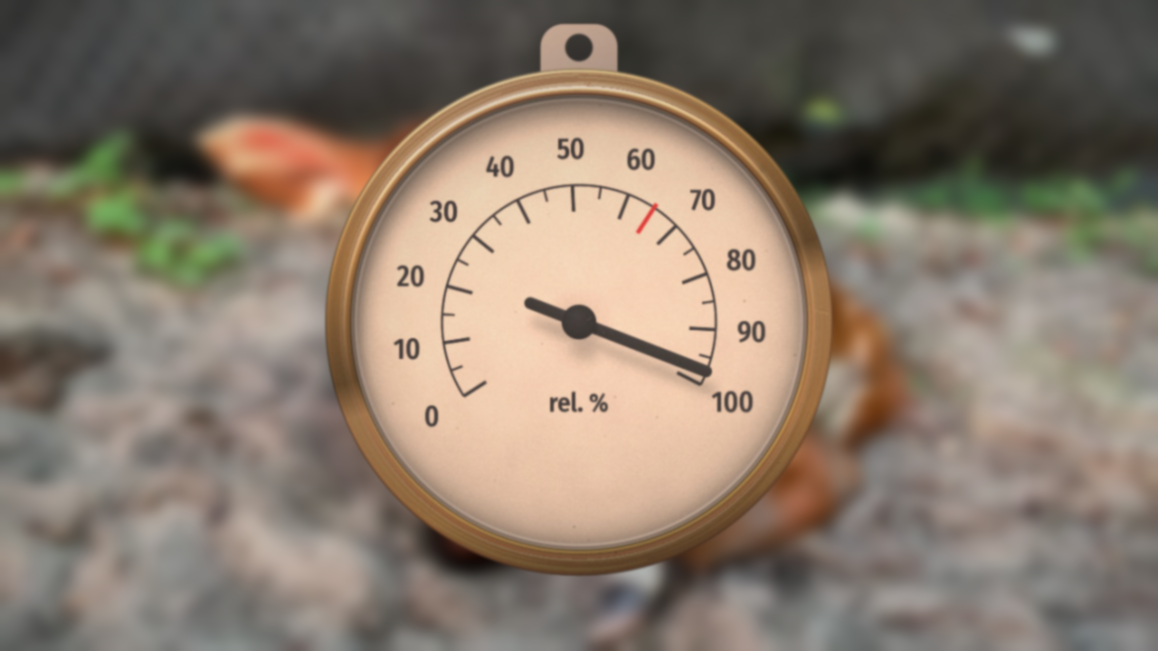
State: 97.5 %
